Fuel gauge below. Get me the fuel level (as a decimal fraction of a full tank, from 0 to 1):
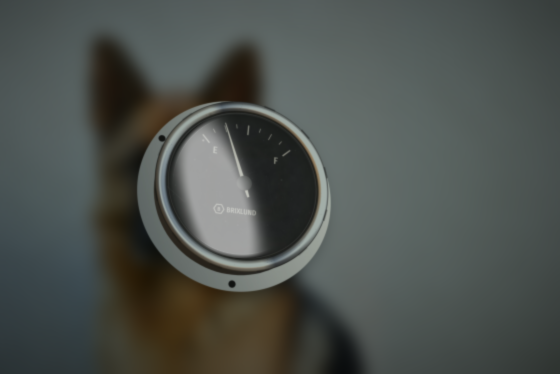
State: 0.25
